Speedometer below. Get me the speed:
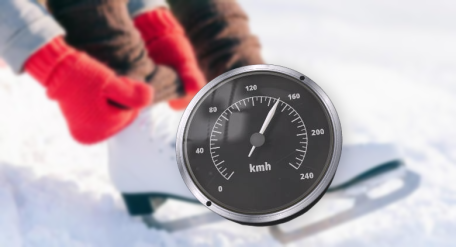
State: 150 km/h
